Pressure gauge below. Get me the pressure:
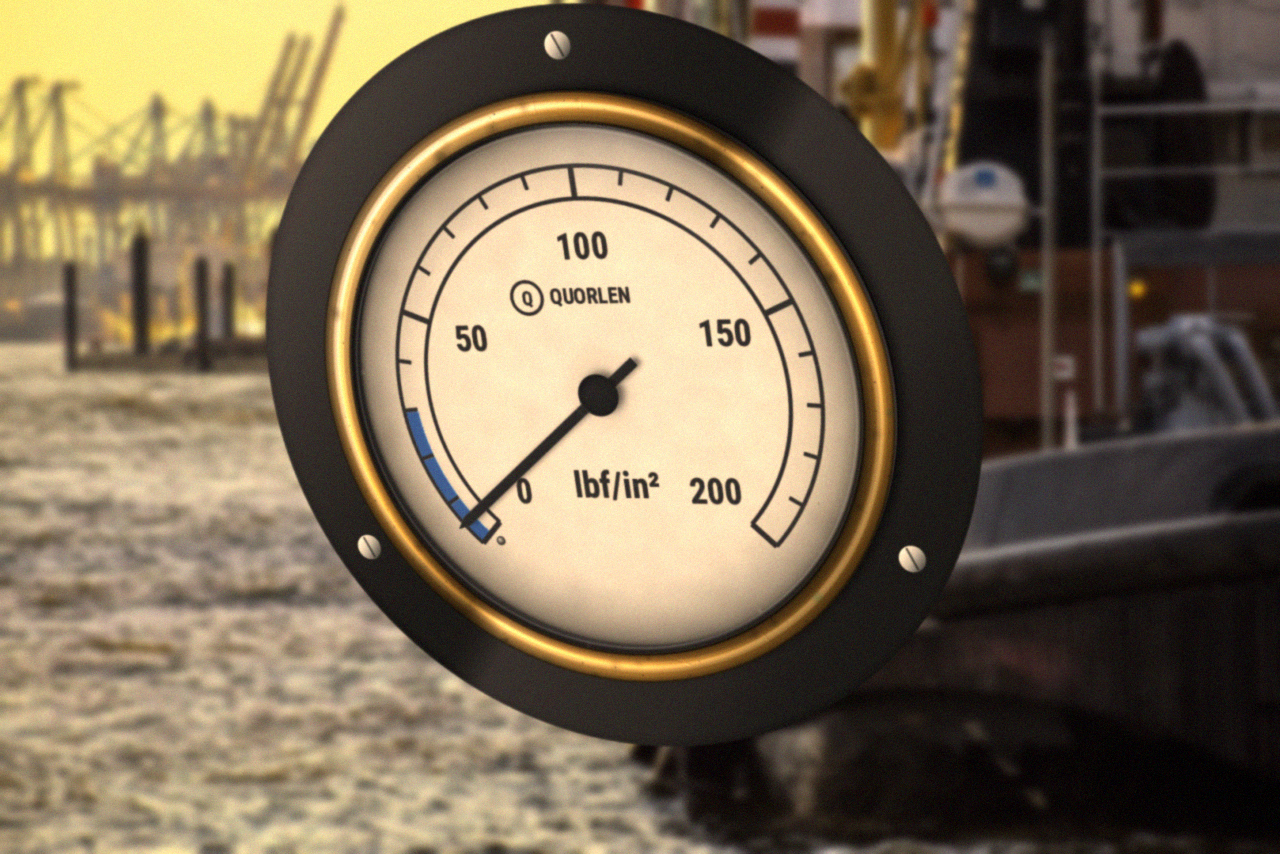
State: 5 psi
